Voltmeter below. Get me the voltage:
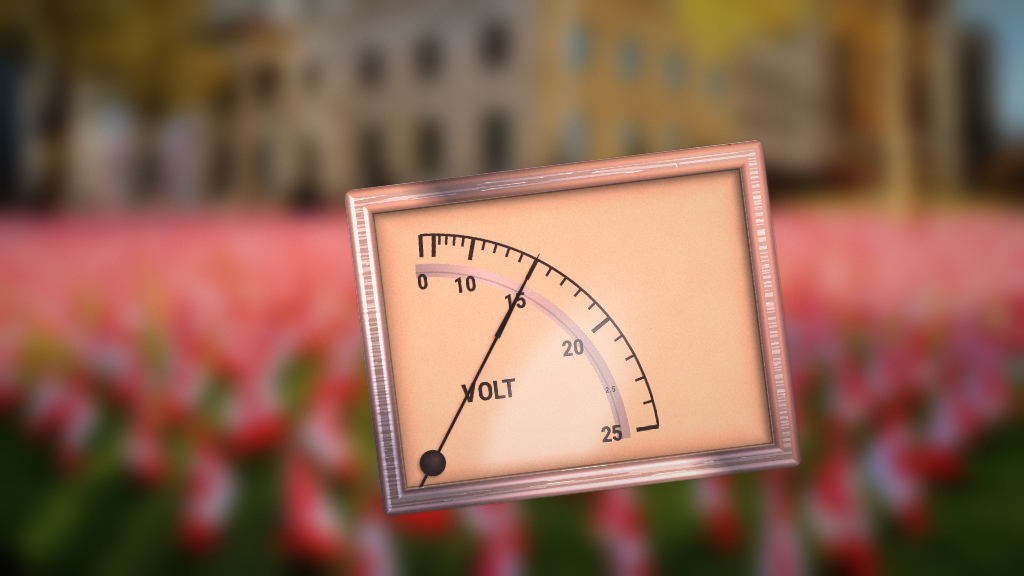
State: 15 V
